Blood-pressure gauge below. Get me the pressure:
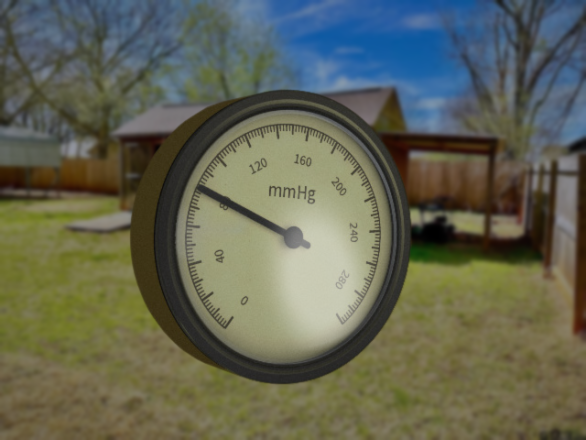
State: 80 mmHg
